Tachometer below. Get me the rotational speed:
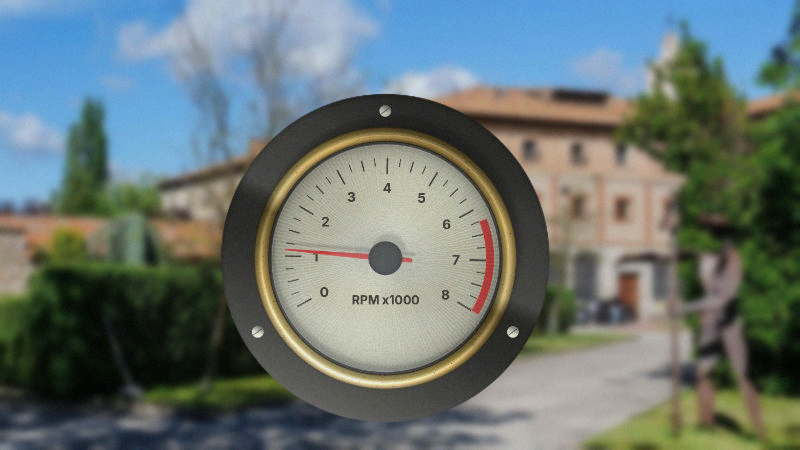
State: 1125 rpm
